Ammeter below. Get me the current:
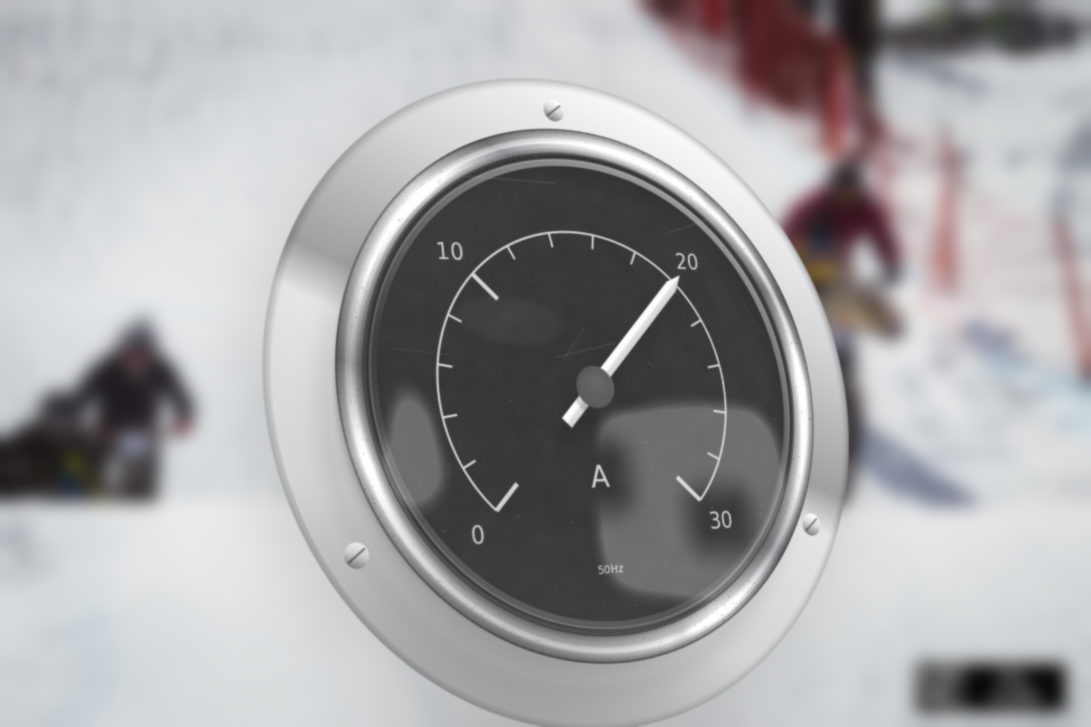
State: 20 A
